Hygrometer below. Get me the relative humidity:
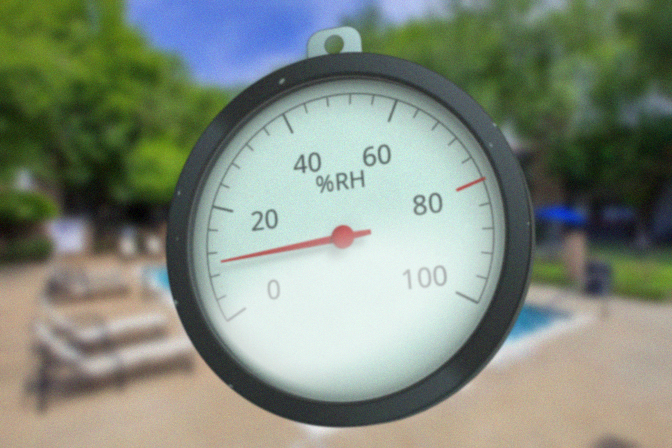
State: 10 %
